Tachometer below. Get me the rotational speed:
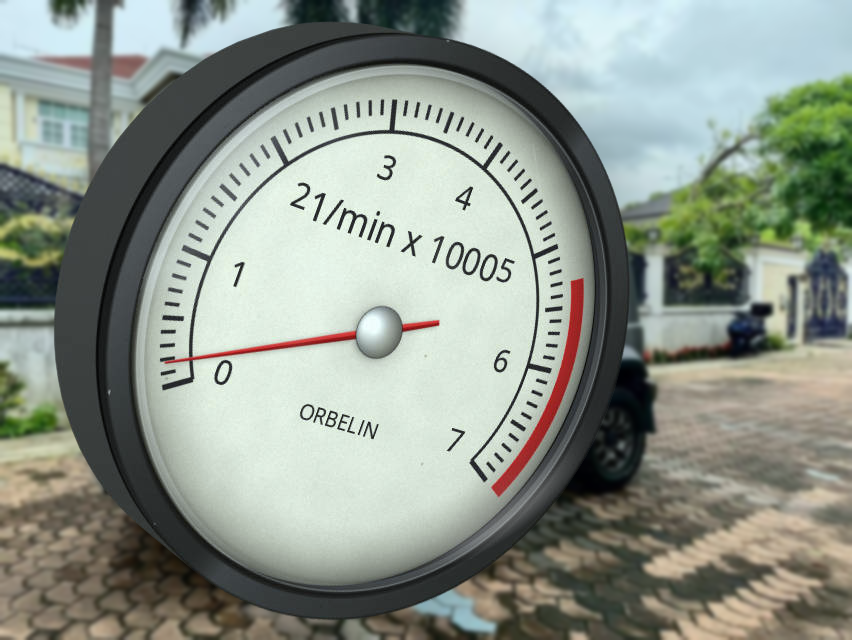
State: 200 rpm
